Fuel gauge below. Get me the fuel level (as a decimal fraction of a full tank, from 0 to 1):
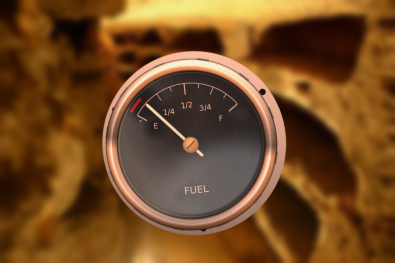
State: 0.125
